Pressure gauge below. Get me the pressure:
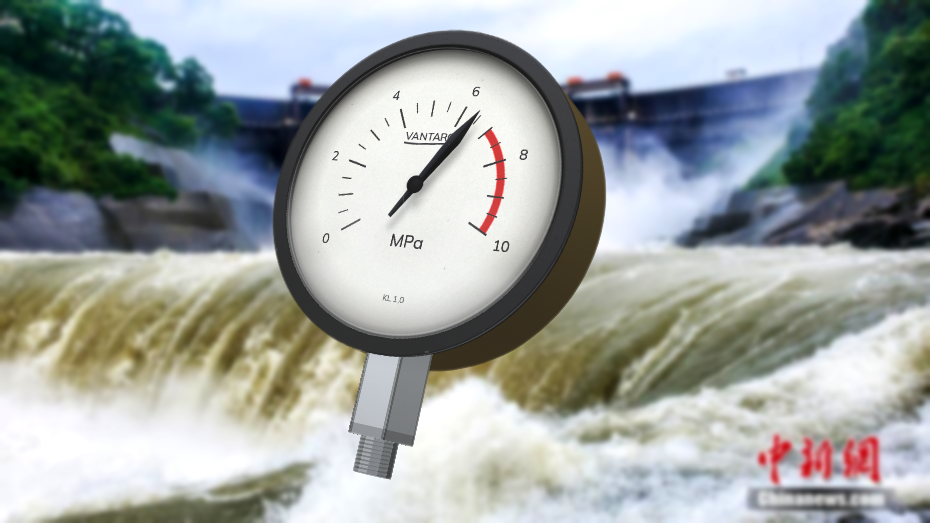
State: 6.5 MPa
